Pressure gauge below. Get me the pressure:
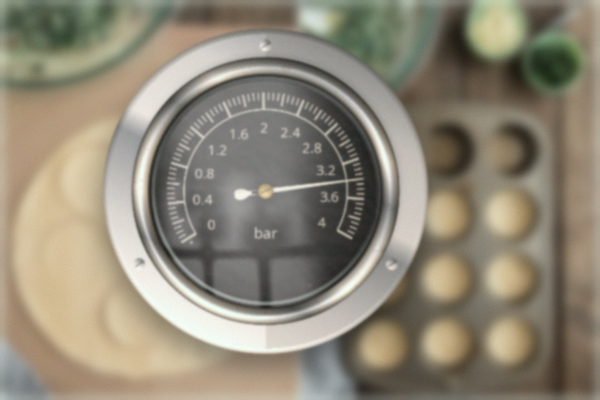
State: 3.4 bar
